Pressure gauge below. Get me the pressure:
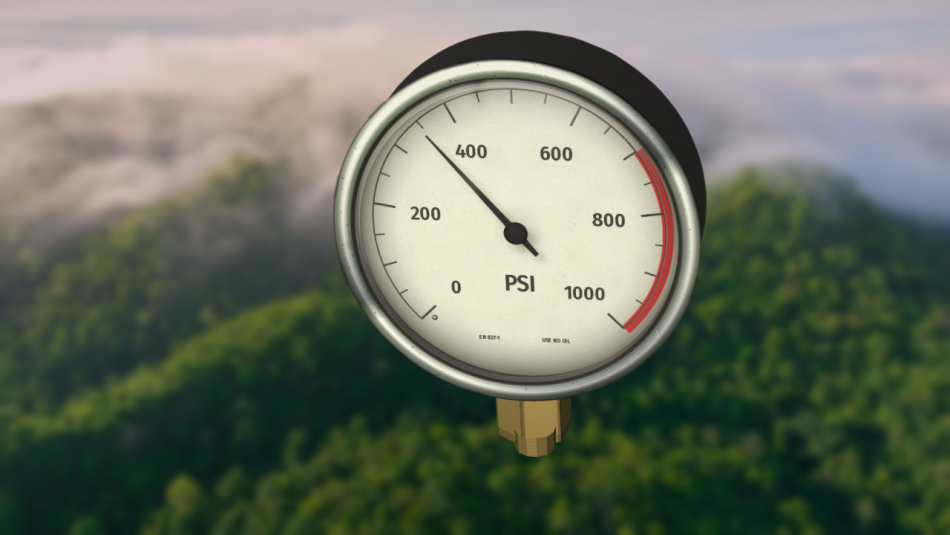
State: 350 psi
